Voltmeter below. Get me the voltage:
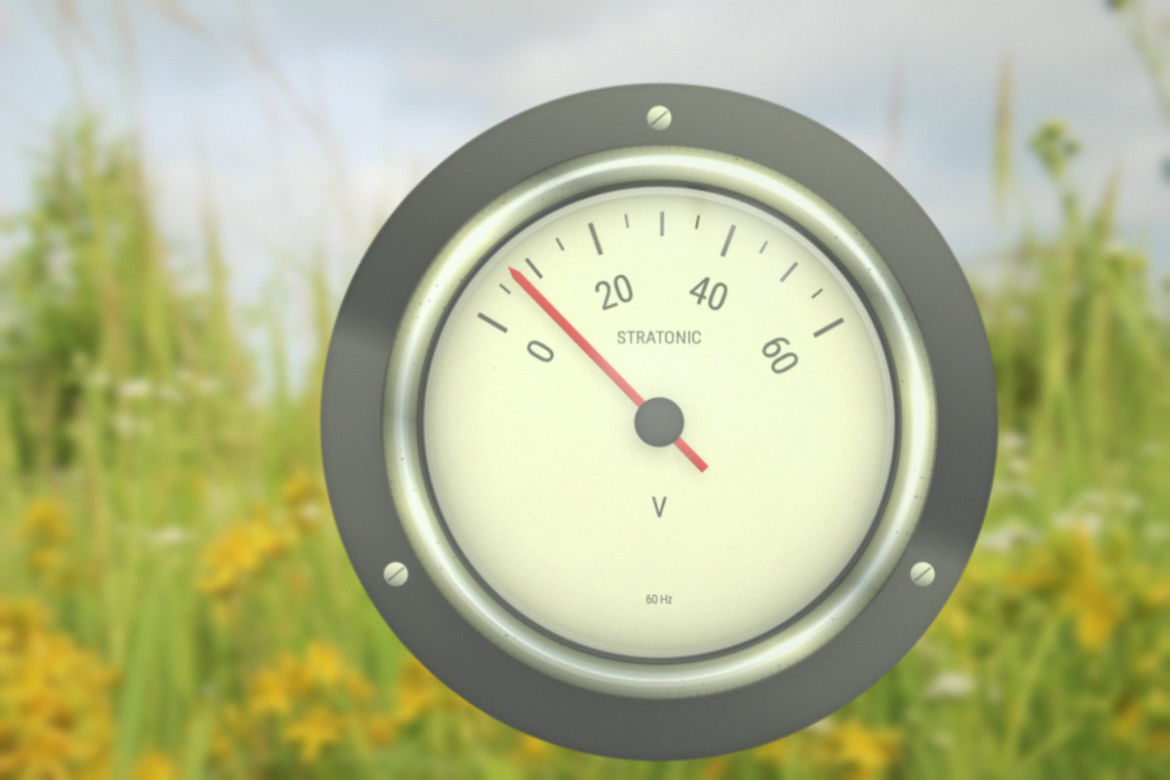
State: 7.5 V
